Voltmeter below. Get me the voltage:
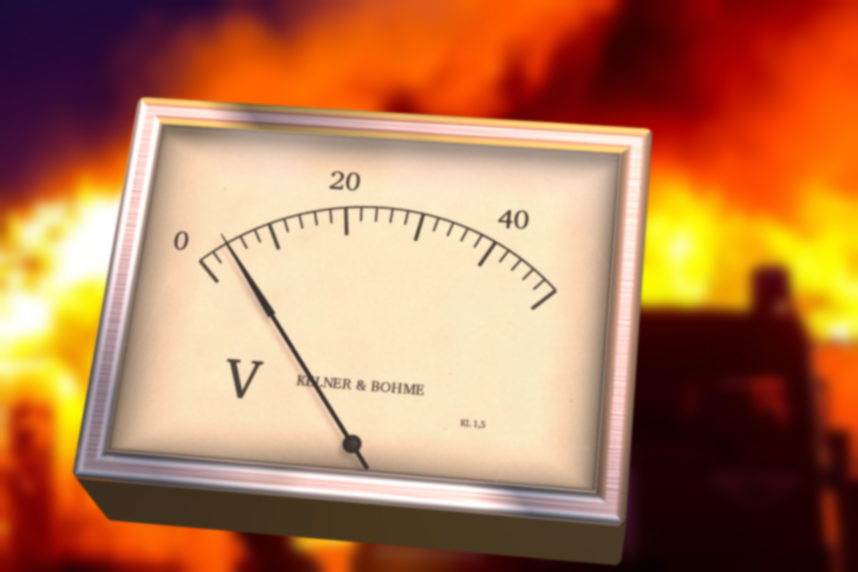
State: 4 V
